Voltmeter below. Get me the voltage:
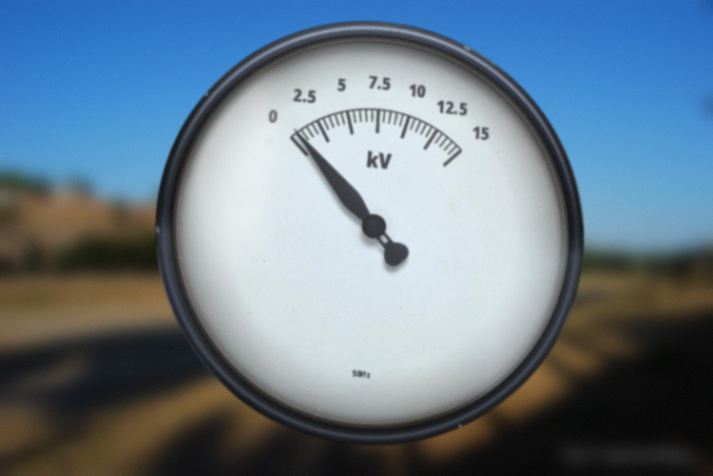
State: 0.5 kV
